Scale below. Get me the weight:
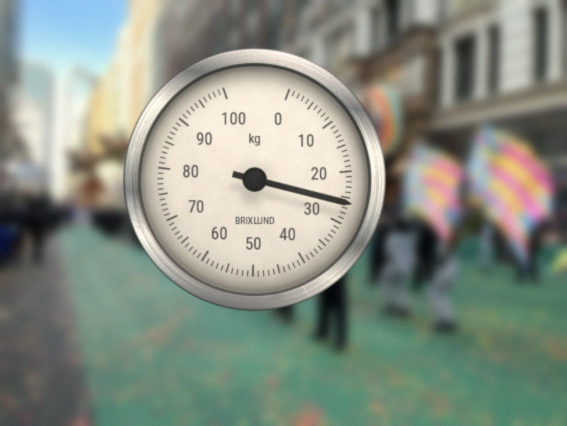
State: 26 kg
